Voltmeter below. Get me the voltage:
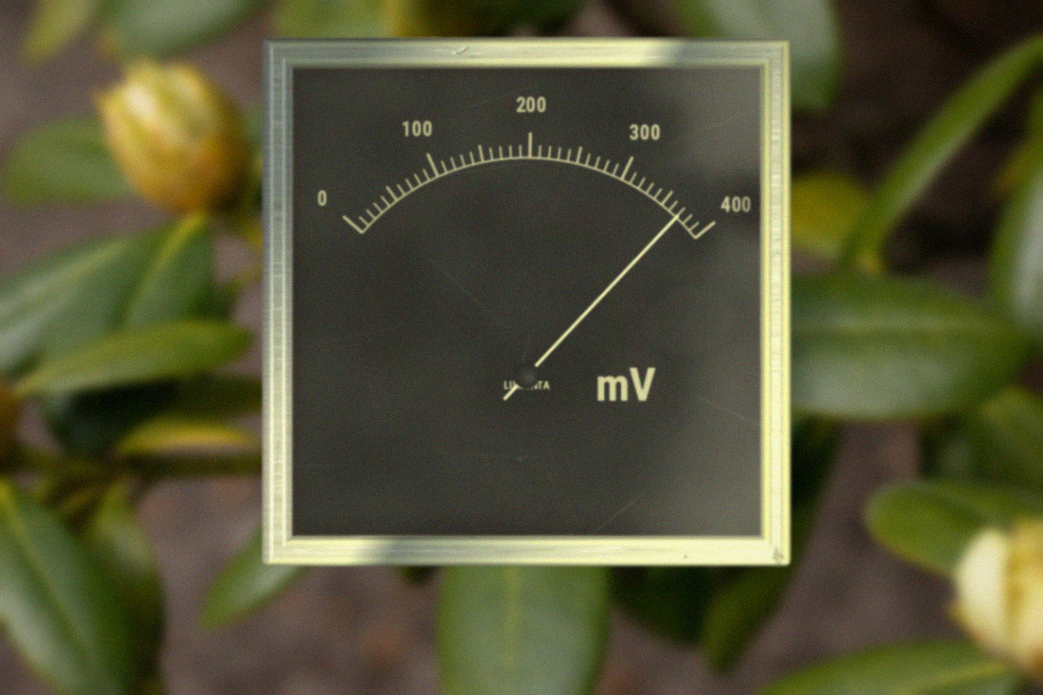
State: 370 mV
